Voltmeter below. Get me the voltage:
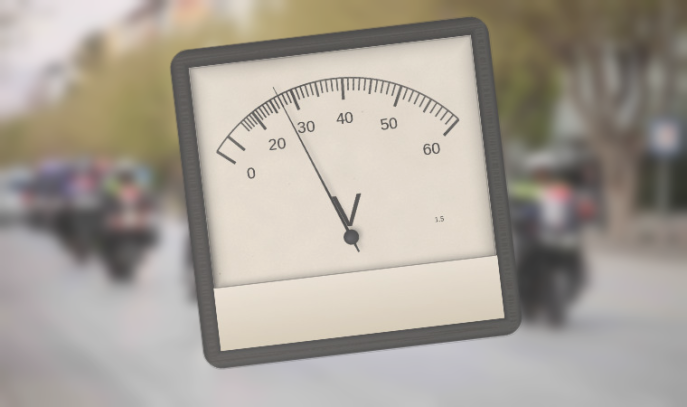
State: 27 V
